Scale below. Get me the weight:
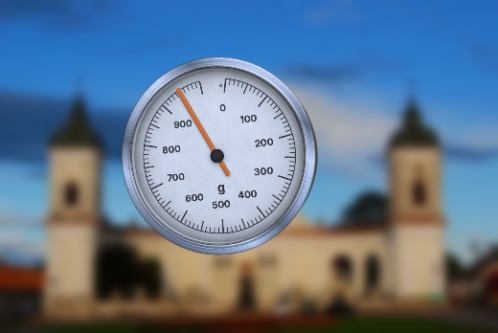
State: 950 g
